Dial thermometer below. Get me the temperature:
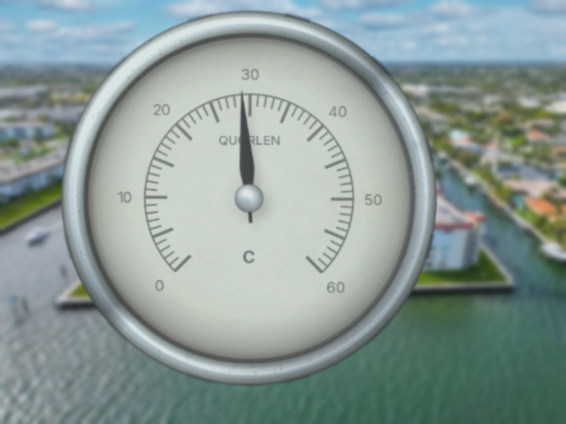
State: 29 °C
